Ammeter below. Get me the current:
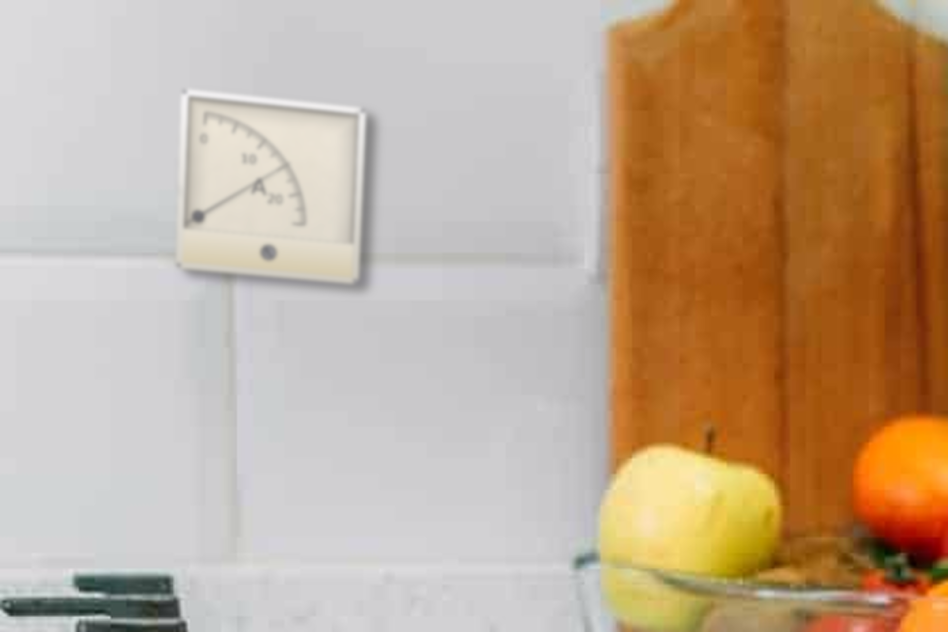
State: 15 A
